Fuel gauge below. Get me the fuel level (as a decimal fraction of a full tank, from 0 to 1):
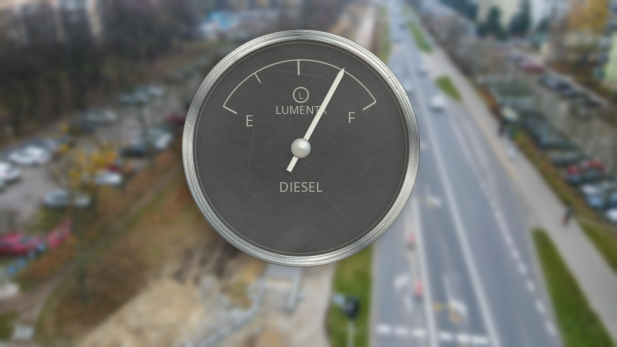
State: 0.75
